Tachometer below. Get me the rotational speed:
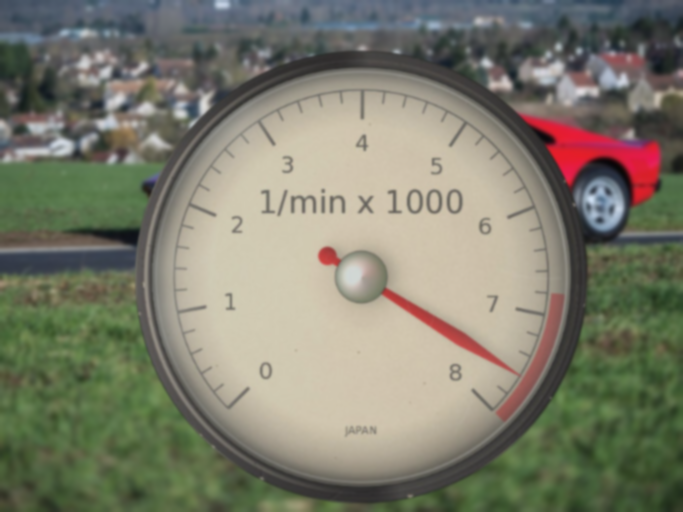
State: 7600 rpm
